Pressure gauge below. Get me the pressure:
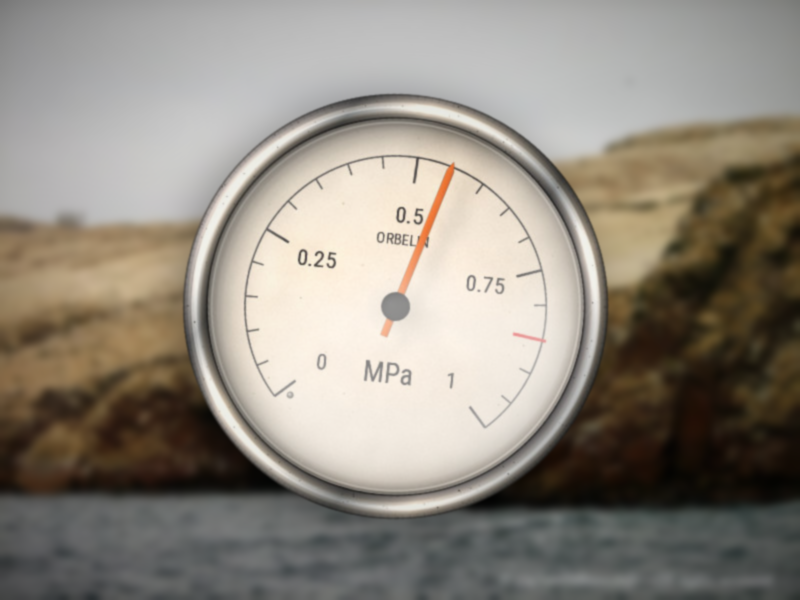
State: 0.55 MPa
